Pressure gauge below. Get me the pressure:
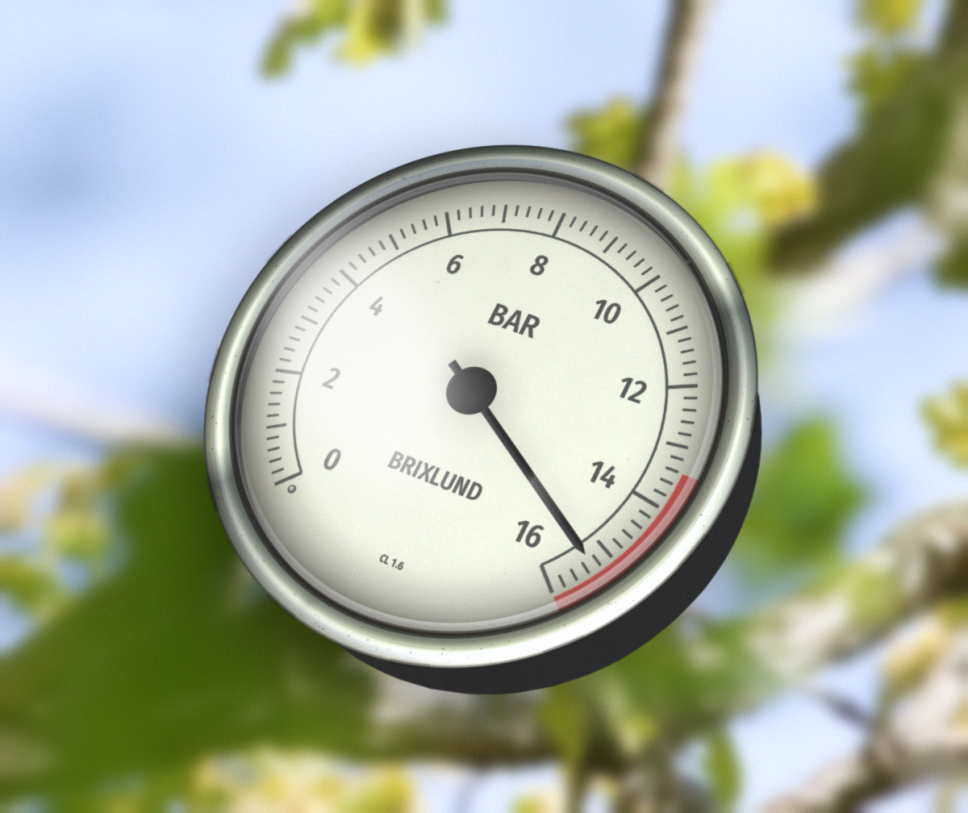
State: 15.3 bar
